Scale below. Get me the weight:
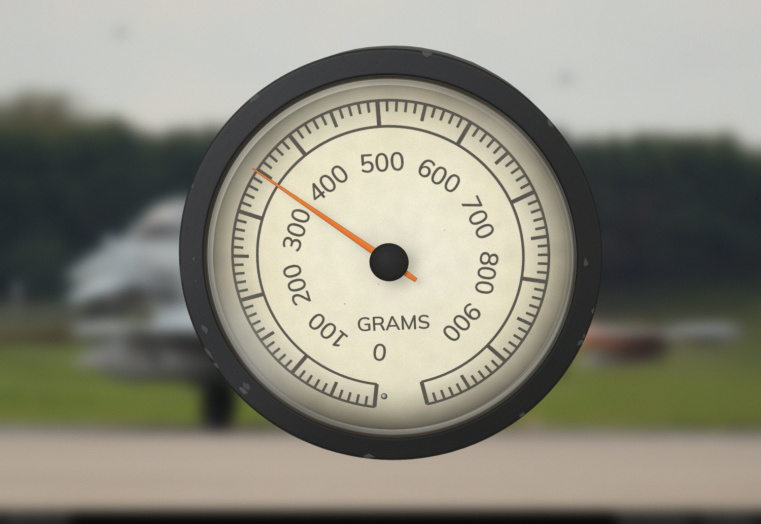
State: 350 g
